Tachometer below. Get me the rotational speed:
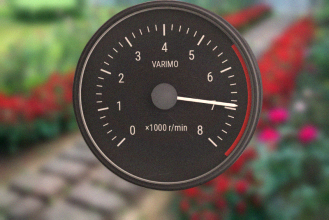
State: 6900 rpm
